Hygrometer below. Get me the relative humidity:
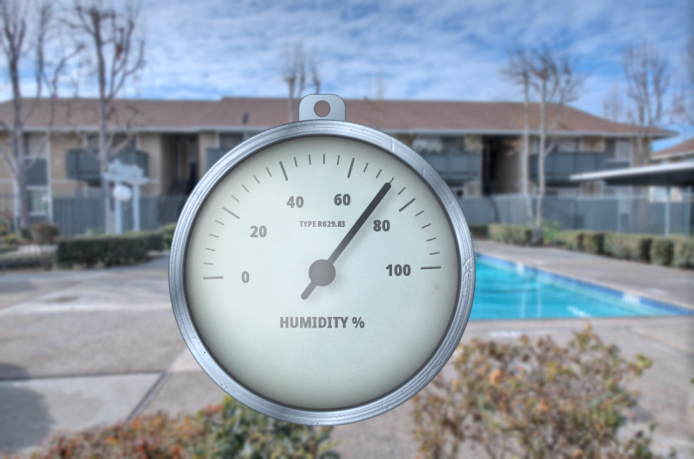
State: 72 %
